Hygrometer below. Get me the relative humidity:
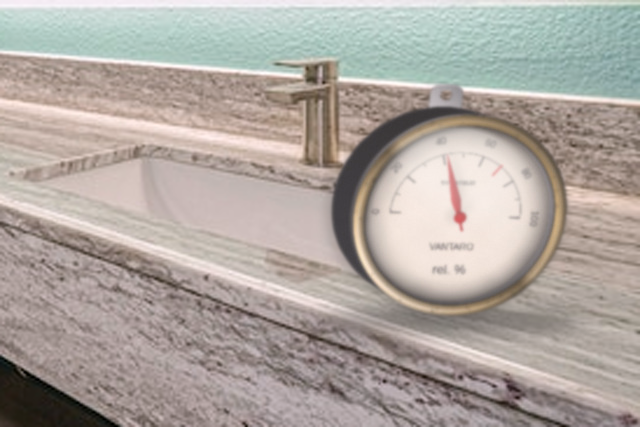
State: 40 %
